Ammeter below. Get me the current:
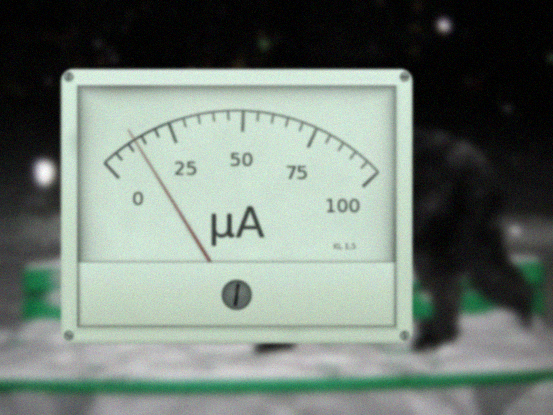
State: 12.5 µA
